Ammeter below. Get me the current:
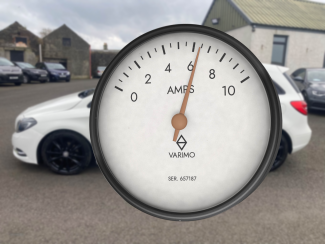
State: 6.5 A
